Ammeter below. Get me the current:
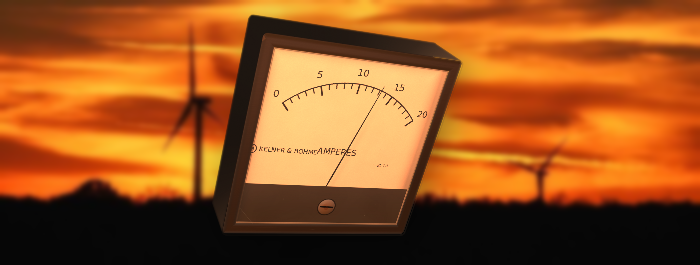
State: 13 A
